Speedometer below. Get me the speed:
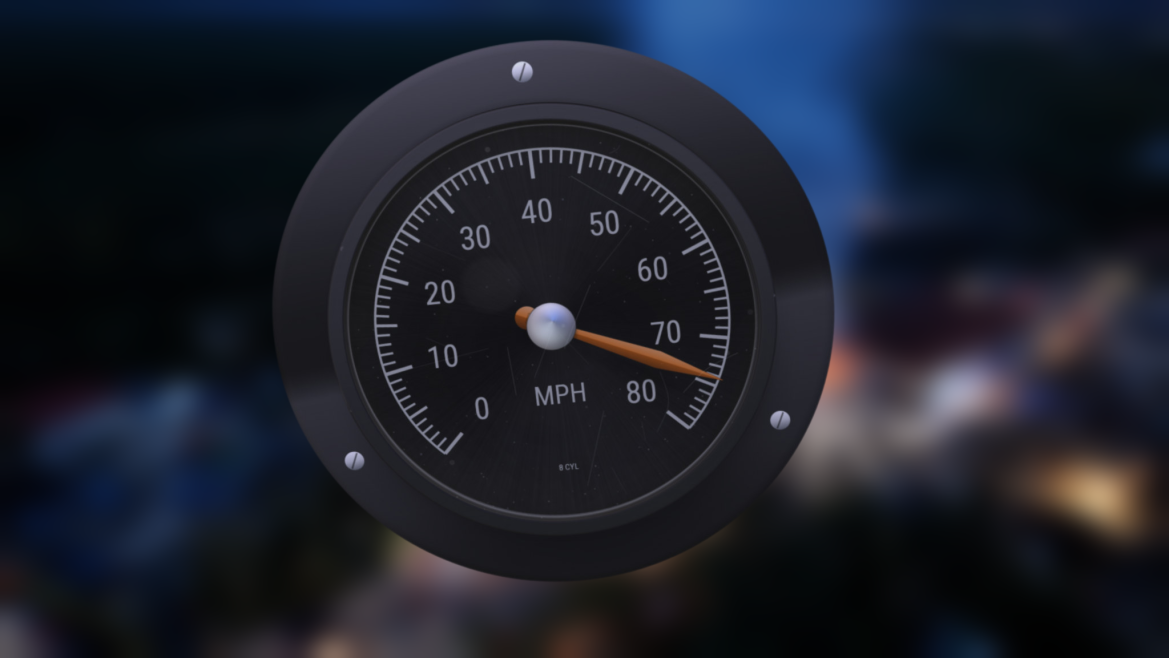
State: 74 mph
